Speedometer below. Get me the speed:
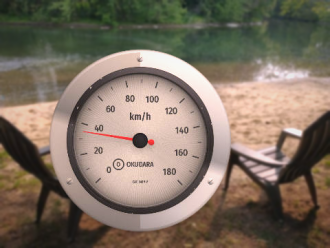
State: 35 km/h
